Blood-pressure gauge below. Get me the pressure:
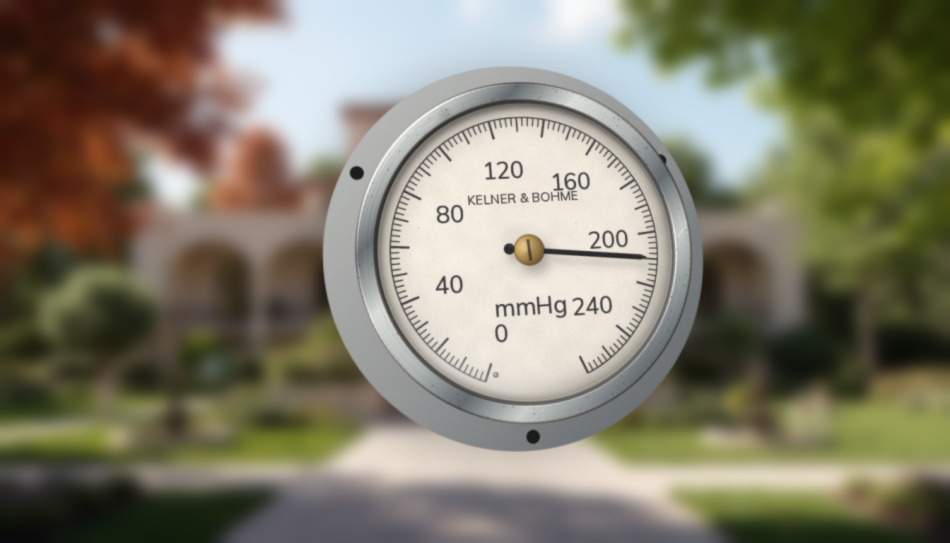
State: 210 mmHg
